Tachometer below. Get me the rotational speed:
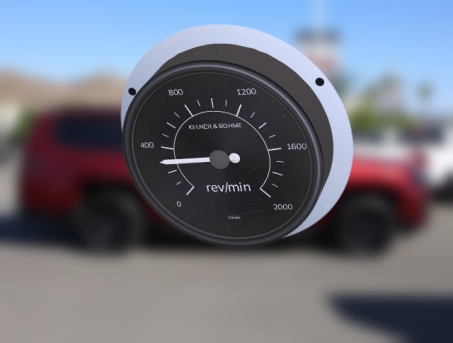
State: 300 rpm
